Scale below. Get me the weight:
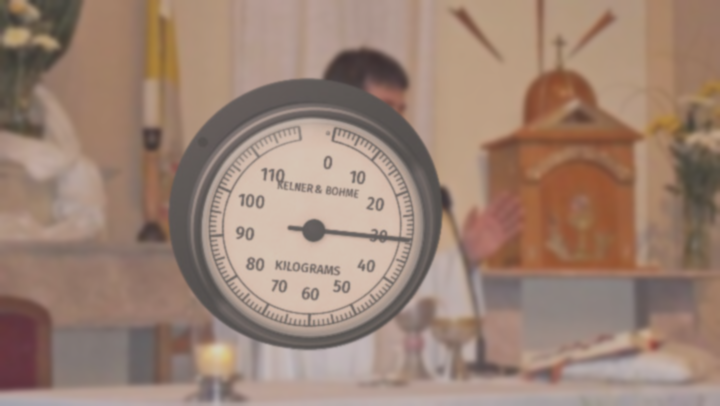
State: 30 kg
